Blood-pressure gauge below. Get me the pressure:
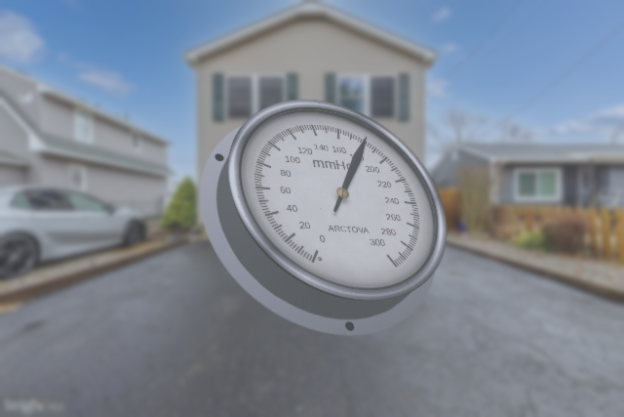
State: 180 mmHg
